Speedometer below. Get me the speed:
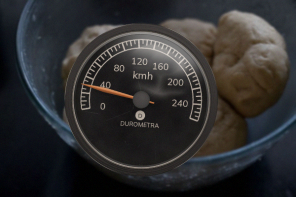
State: 30 km/h
